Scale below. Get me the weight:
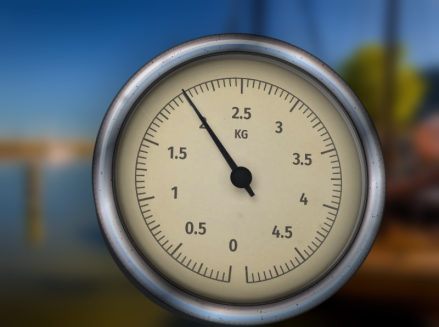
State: 2 kg
